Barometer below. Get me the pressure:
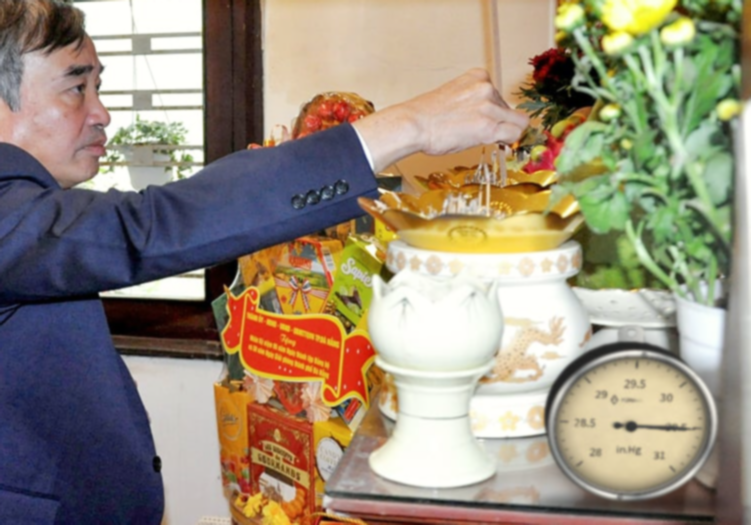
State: 30.5 inHg
